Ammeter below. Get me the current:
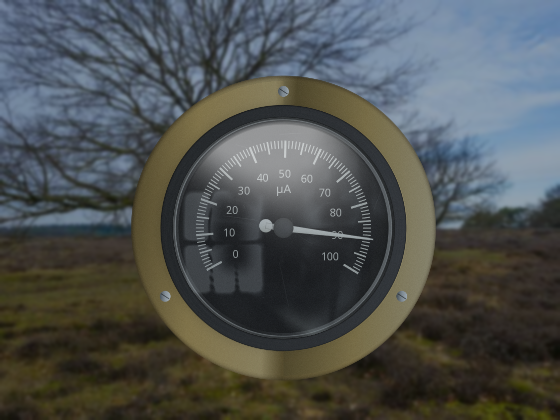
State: 90 µA
